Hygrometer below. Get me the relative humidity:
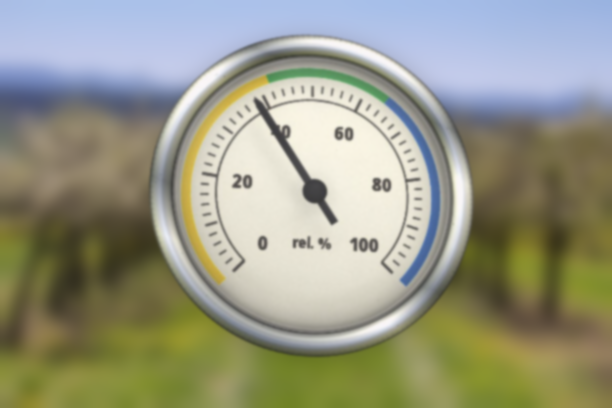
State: 38 %
